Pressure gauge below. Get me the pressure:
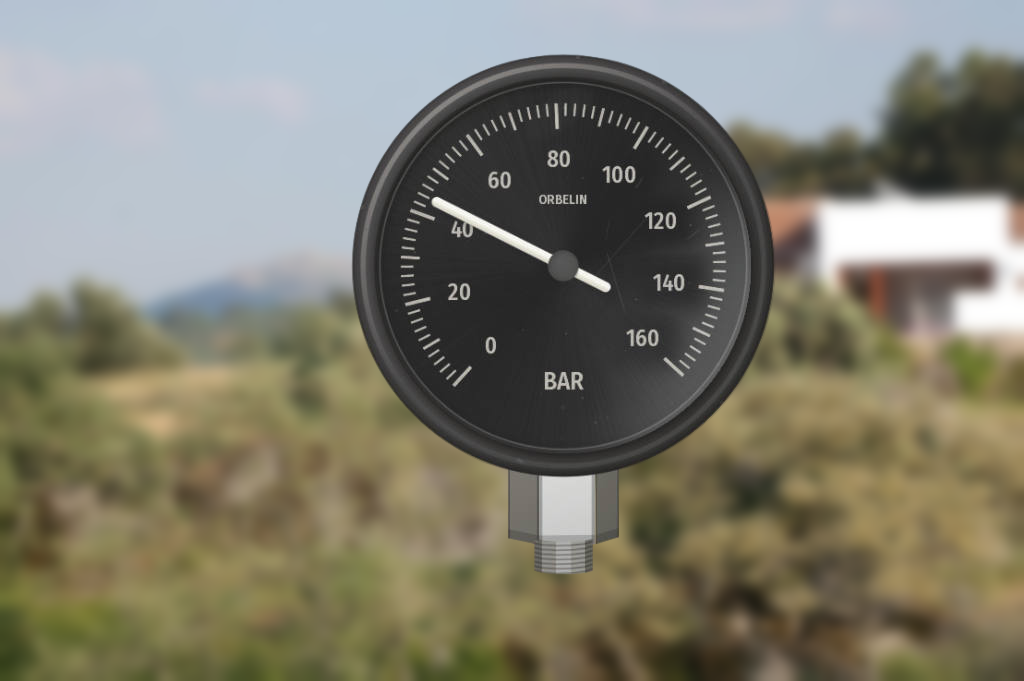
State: 44 bar
